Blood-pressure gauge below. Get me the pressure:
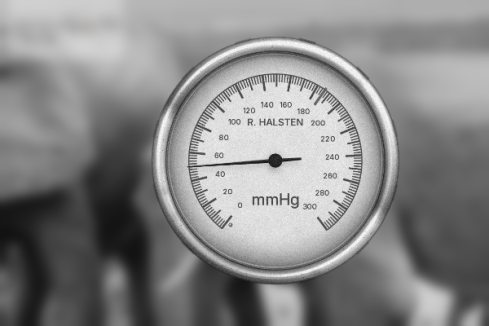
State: 50 mmHg
